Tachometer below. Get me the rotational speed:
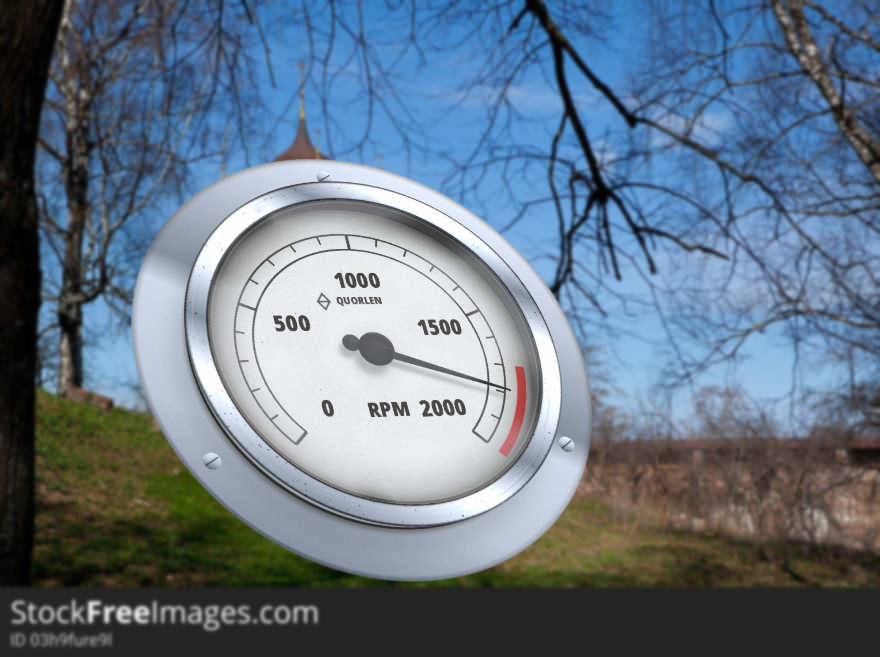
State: 1800 rpm
